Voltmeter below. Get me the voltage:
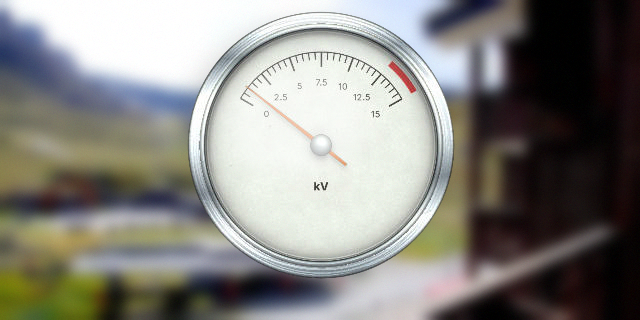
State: 1 kV
